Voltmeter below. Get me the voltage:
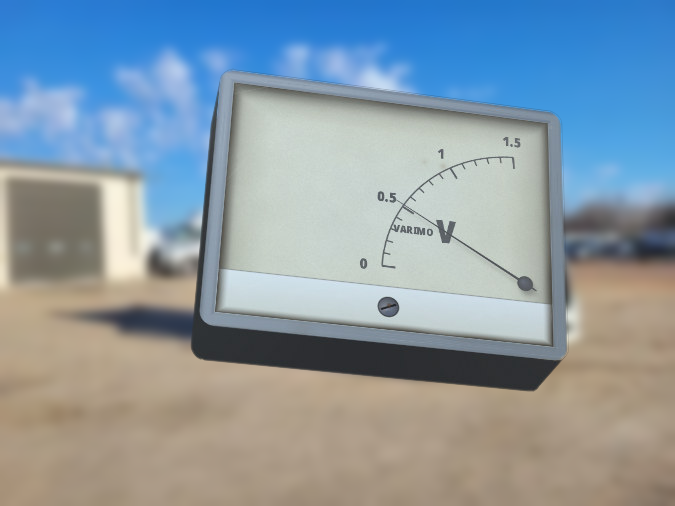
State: 0.5 V
